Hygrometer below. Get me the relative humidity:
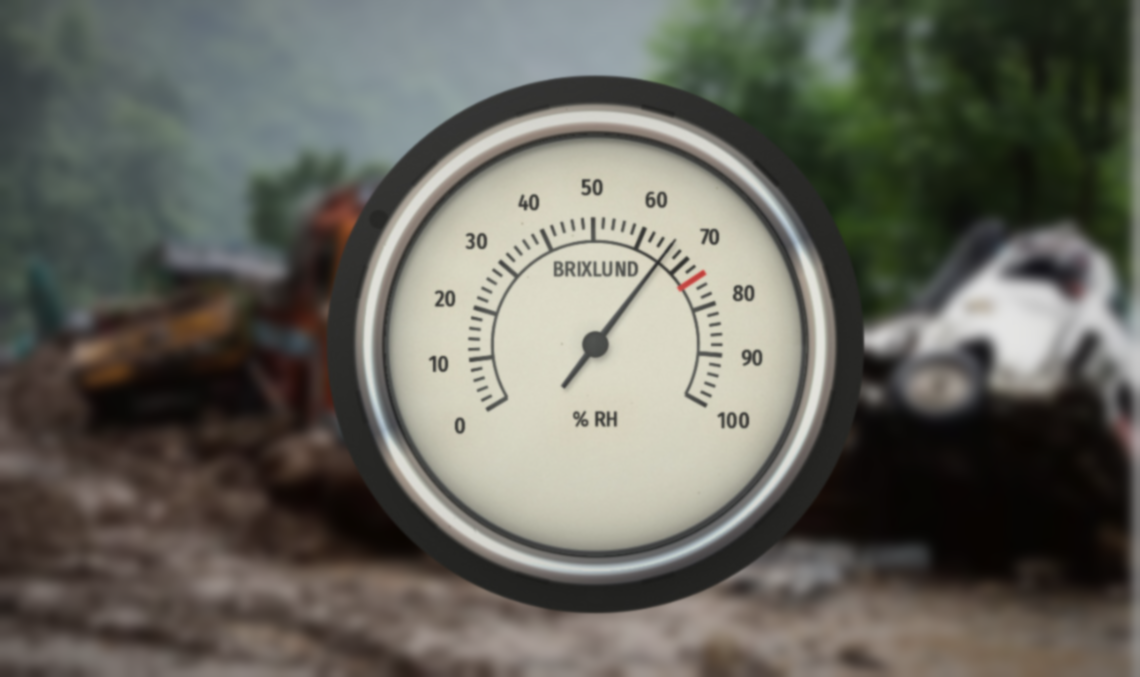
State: 66 %
